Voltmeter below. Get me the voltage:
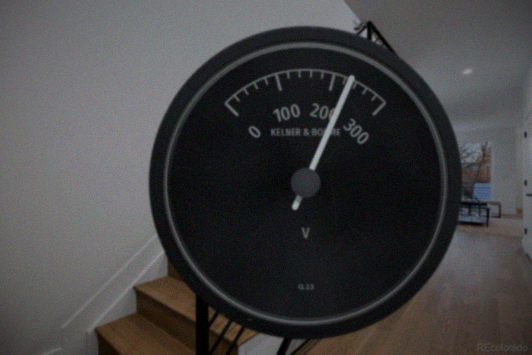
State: 230 V
